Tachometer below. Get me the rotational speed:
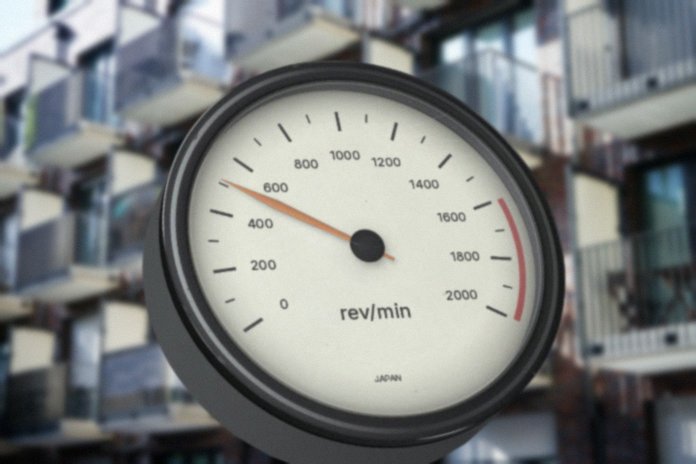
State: 500 rpm
